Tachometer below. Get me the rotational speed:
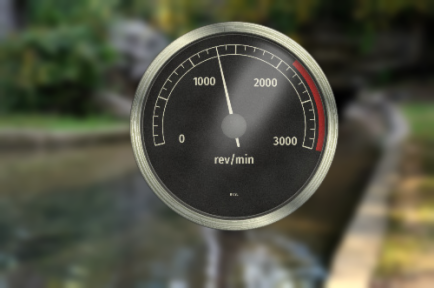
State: 1300 rpm
